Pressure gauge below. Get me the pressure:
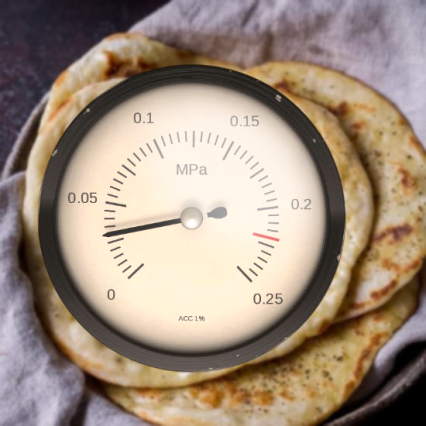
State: 0.03 MPa
